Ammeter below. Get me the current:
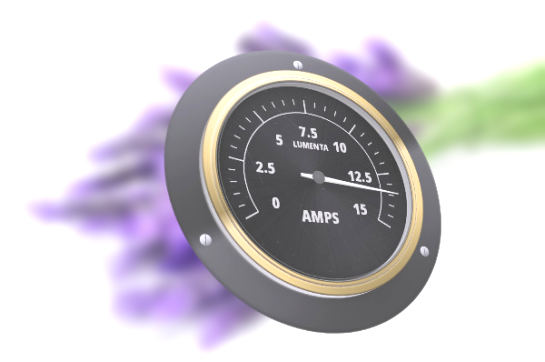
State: 13.5 A
